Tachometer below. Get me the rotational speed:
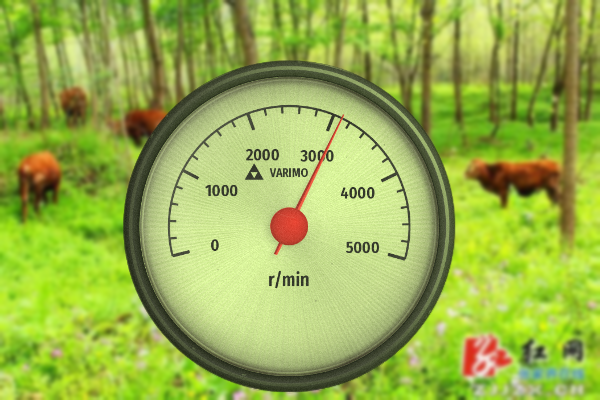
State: 3100 rpm
